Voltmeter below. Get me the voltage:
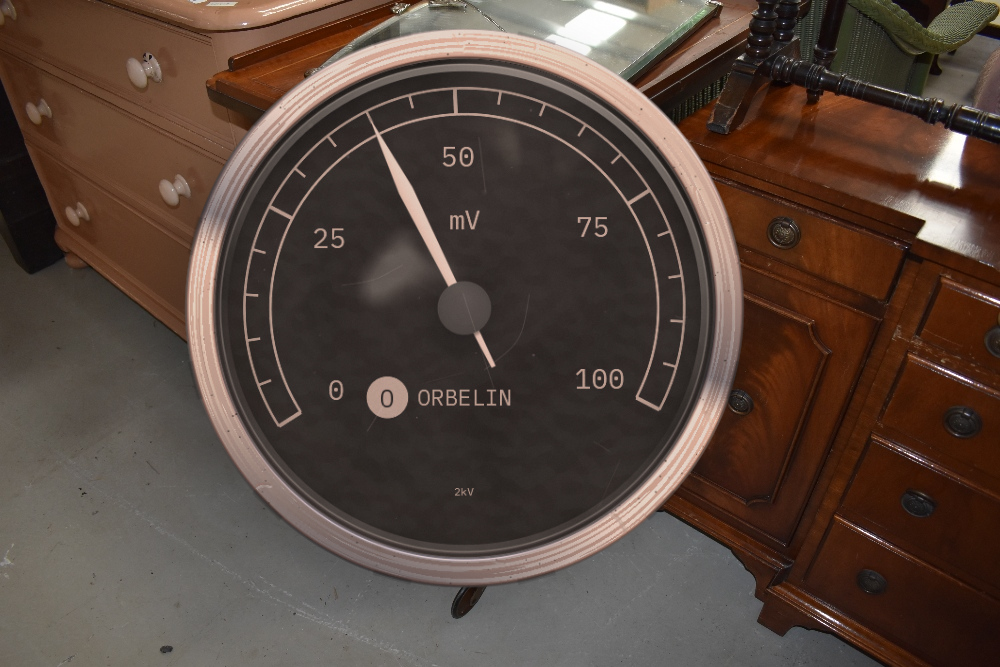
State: 40 mV
